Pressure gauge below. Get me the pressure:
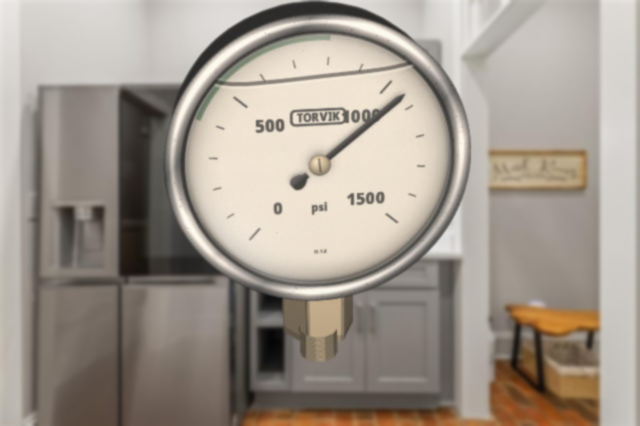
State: 1050 psi
